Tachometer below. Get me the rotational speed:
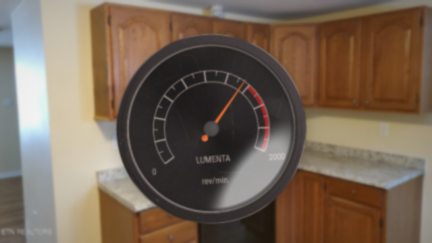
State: 1350 rpm
